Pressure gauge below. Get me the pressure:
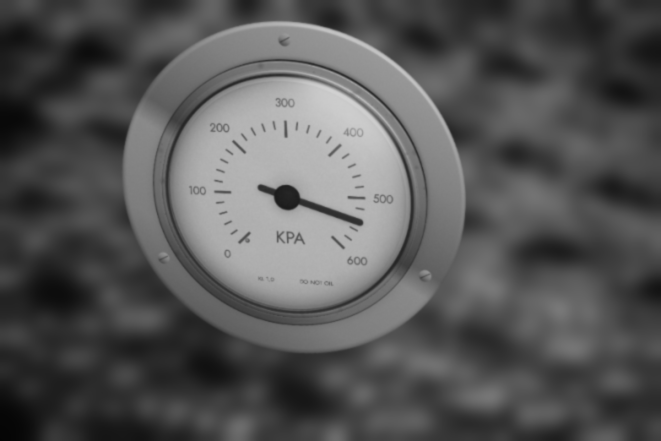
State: 540 kPa
